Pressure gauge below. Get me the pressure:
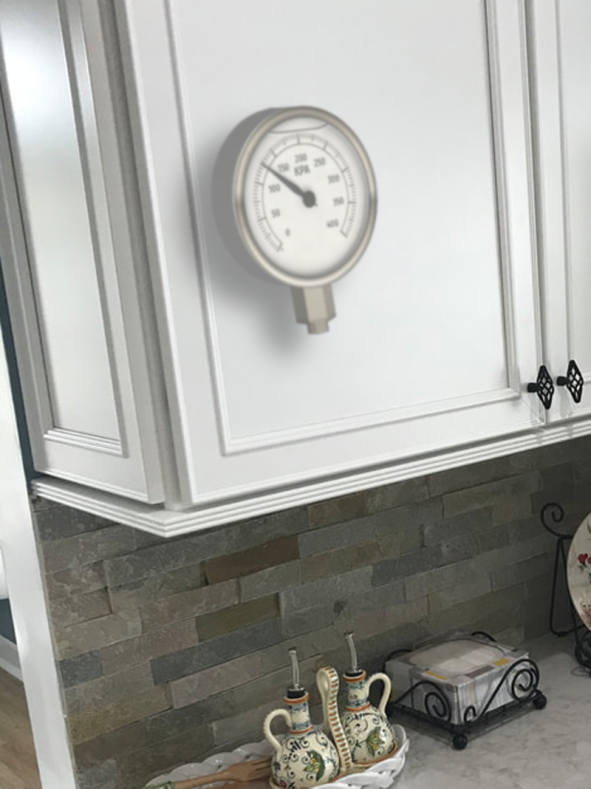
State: 125 kPa
